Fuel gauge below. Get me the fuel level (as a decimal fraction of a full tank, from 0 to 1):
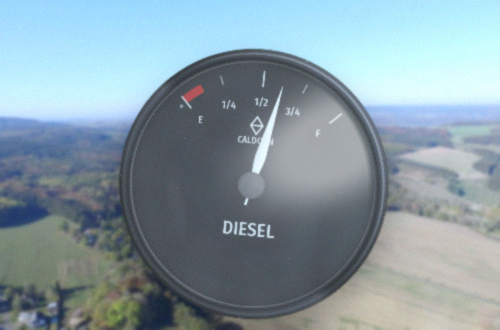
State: 0.625
